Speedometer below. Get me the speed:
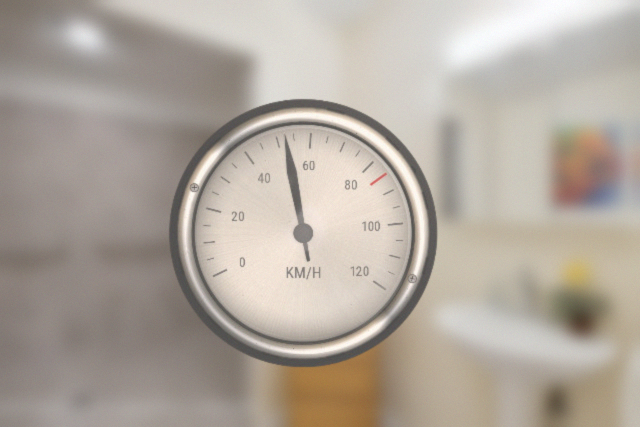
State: 52.5 km/h
